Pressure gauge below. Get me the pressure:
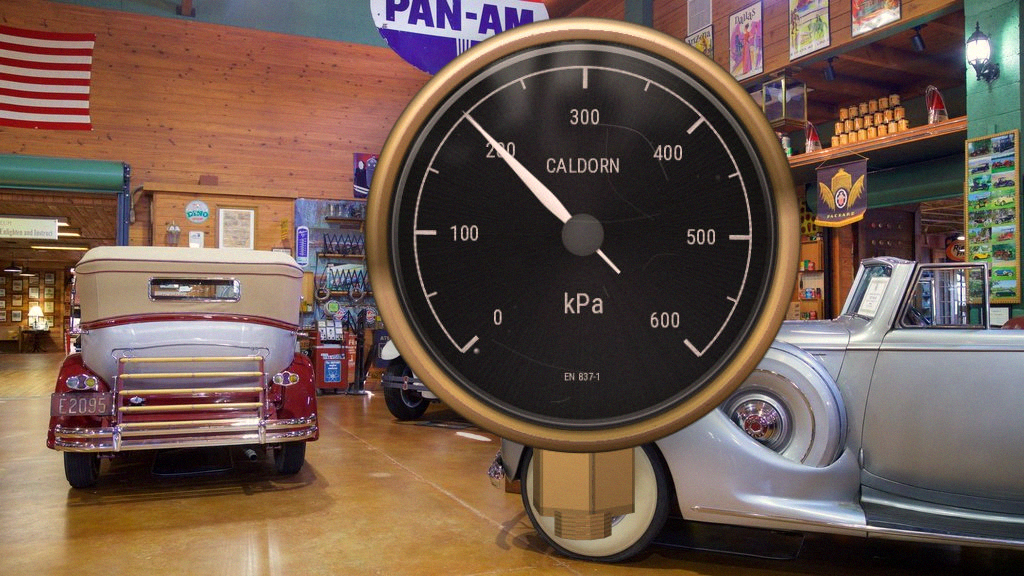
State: 200 kPa
